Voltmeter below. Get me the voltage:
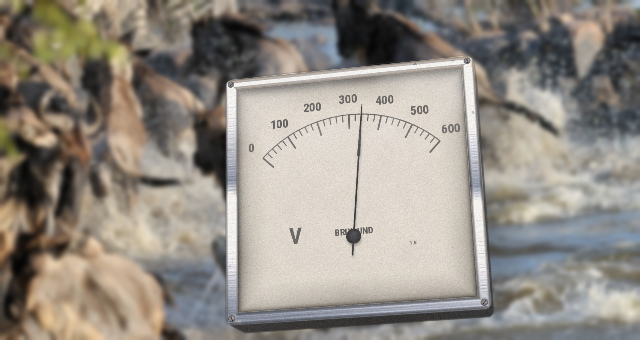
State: 340 V
